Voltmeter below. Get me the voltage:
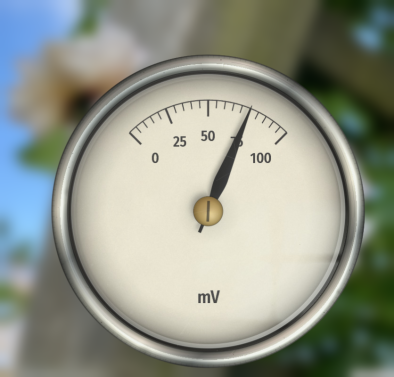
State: 75 mV
